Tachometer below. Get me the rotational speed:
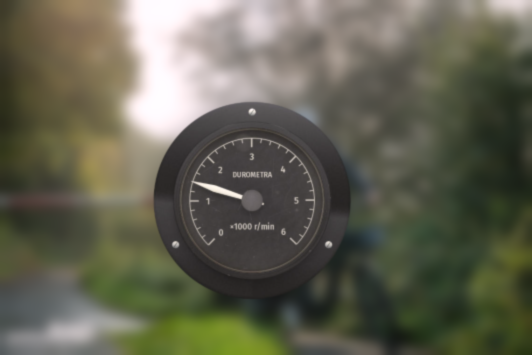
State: 1400 rpm
